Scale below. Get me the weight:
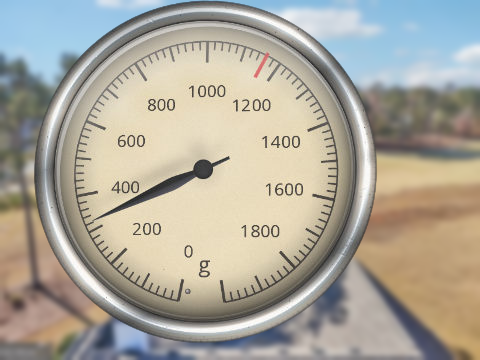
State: 320 g
